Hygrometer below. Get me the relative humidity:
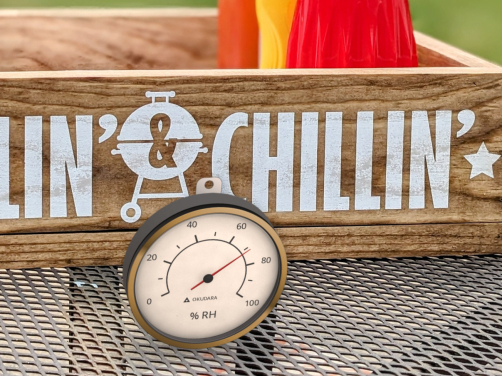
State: 70 %
